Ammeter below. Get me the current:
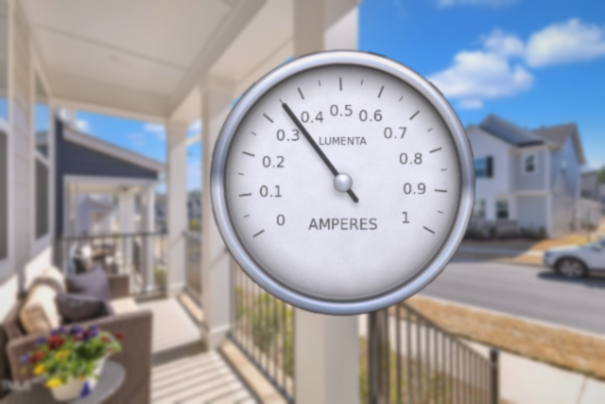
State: 0.35 A
